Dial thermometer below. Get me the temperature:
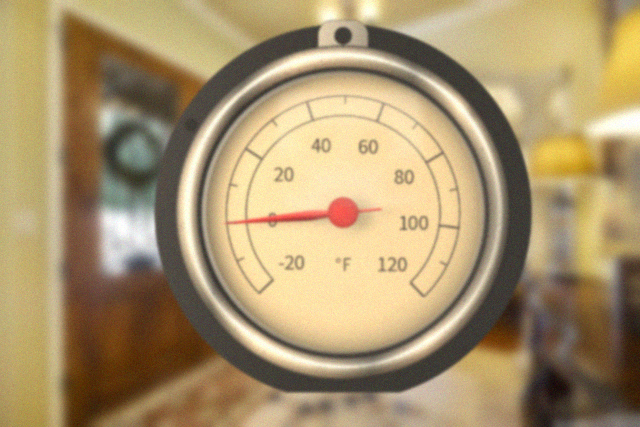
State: 0 °F
